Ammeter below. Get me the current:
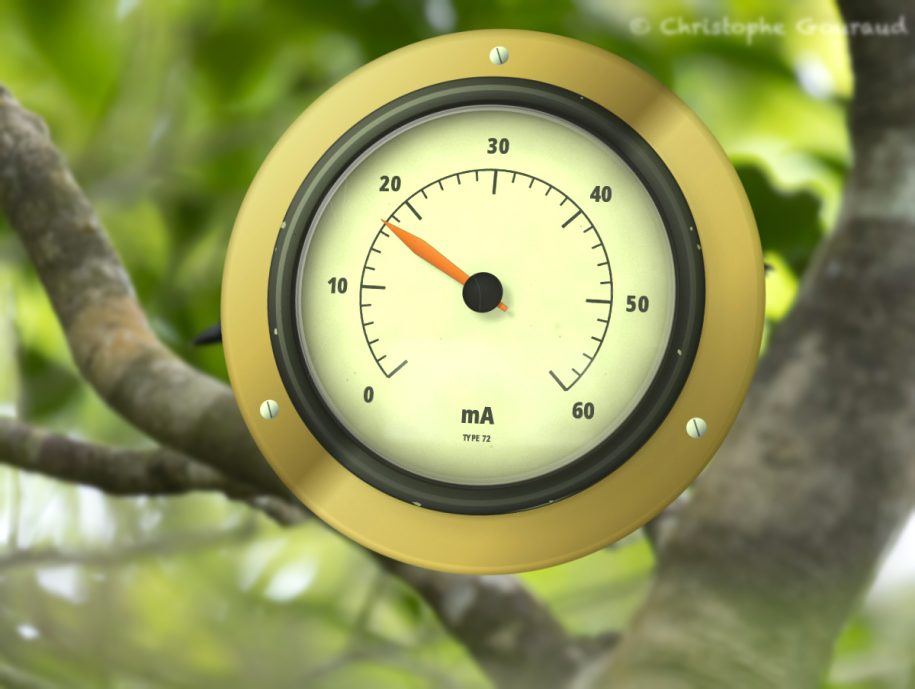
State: 17 mA
